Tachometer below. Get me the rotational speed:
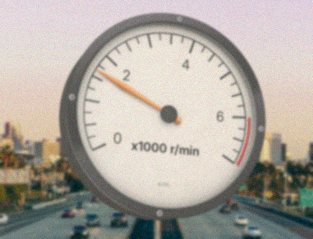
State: 1625 rpm
